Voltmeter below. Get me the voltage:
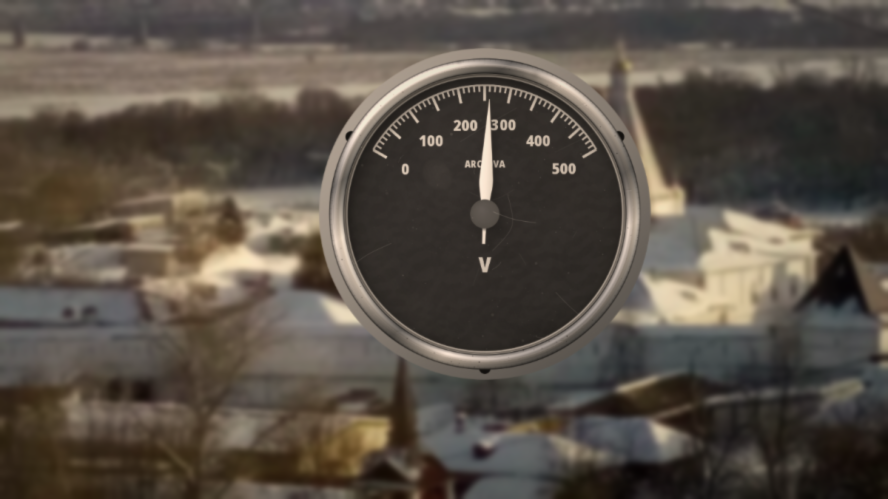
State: 260 V
